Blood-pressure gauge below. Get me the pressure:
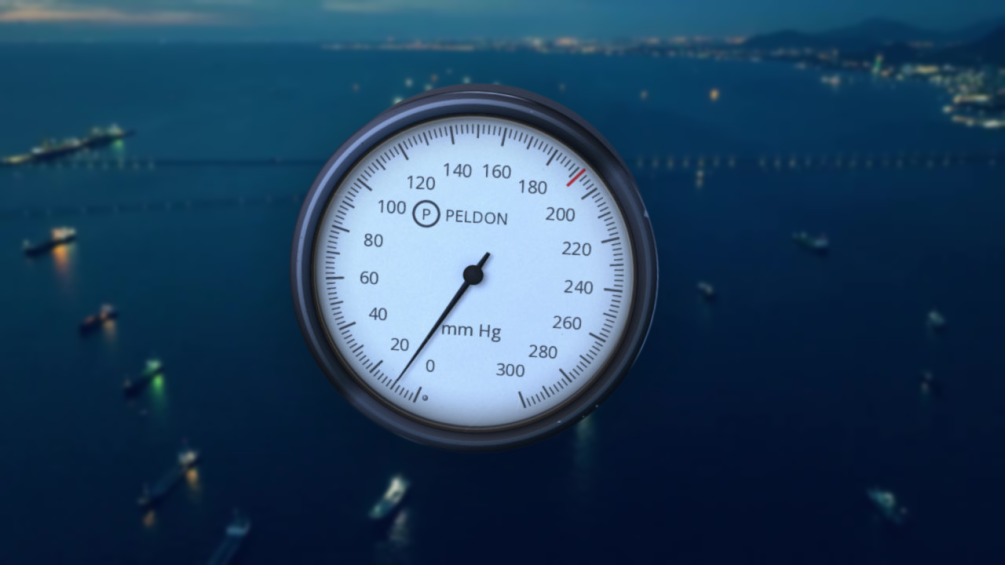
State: 10 mmHg
